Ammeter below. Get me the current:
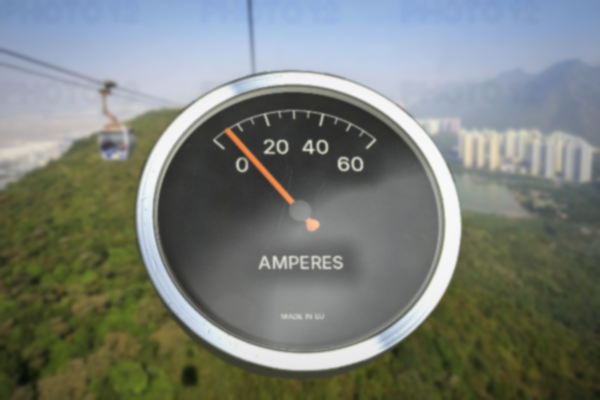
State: 5 A
